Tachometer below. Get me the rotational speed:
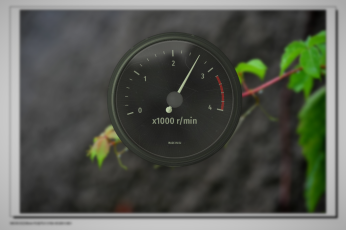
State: 2600 rpm
